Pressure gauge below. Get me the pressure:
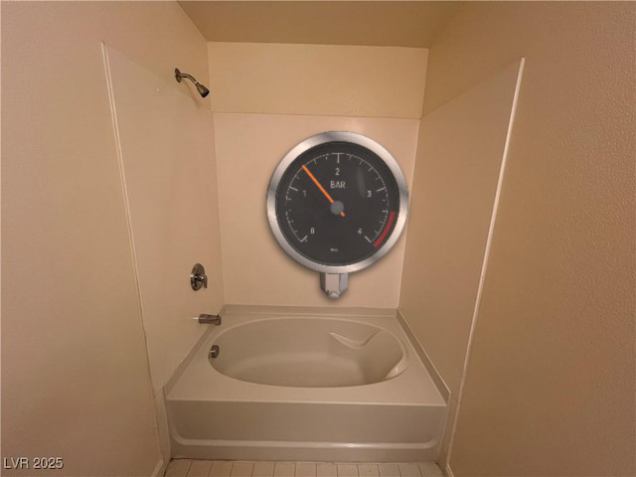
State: 1.4 bar
